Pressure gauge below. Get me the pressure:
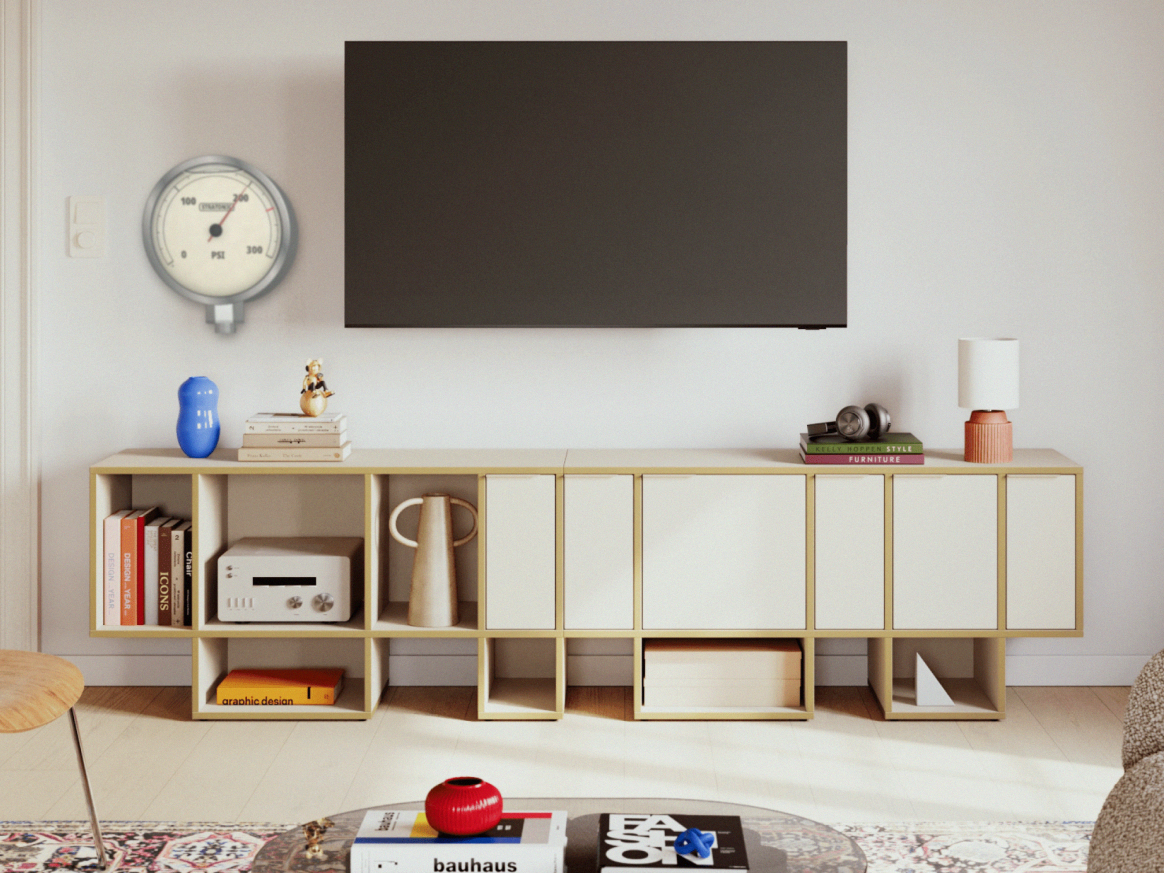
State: 200 psi
